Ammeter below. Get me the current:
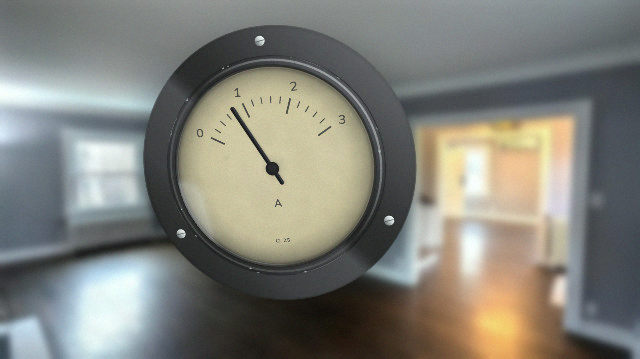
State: 0.8 A
